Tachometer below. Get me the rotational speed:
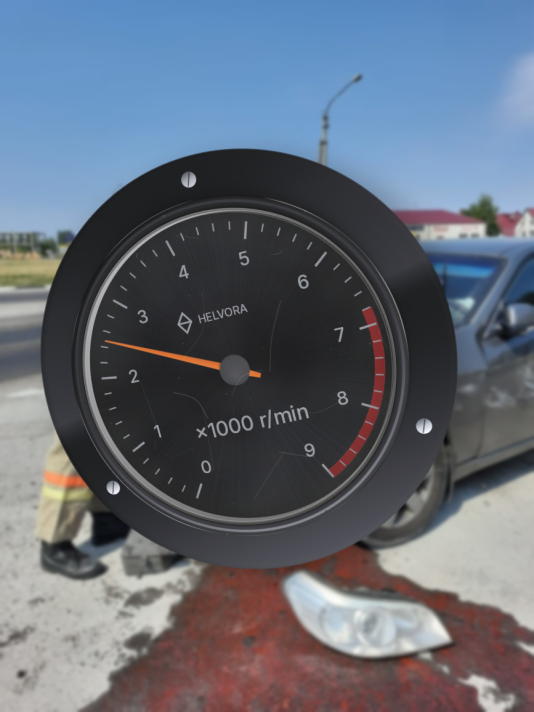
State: 2500 rpm
